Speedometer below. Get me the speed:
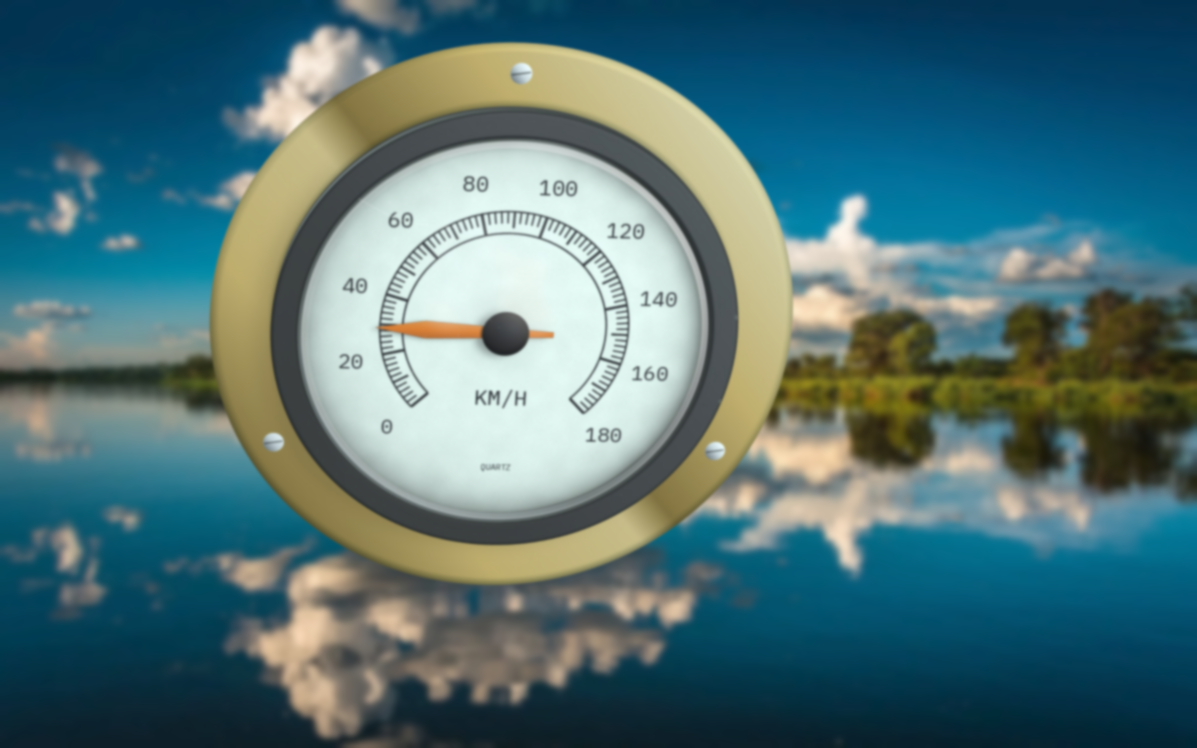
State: 30 km/h
